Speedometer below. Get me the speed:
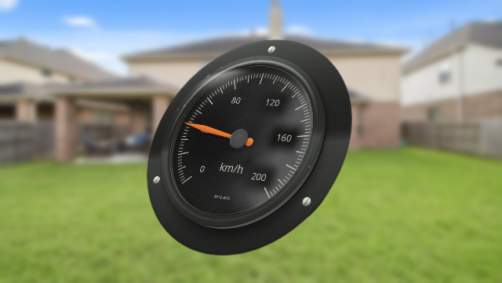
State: 40 km/h
